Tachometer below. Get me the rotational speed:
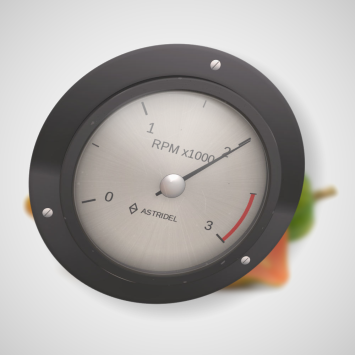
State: 2000 rpm
